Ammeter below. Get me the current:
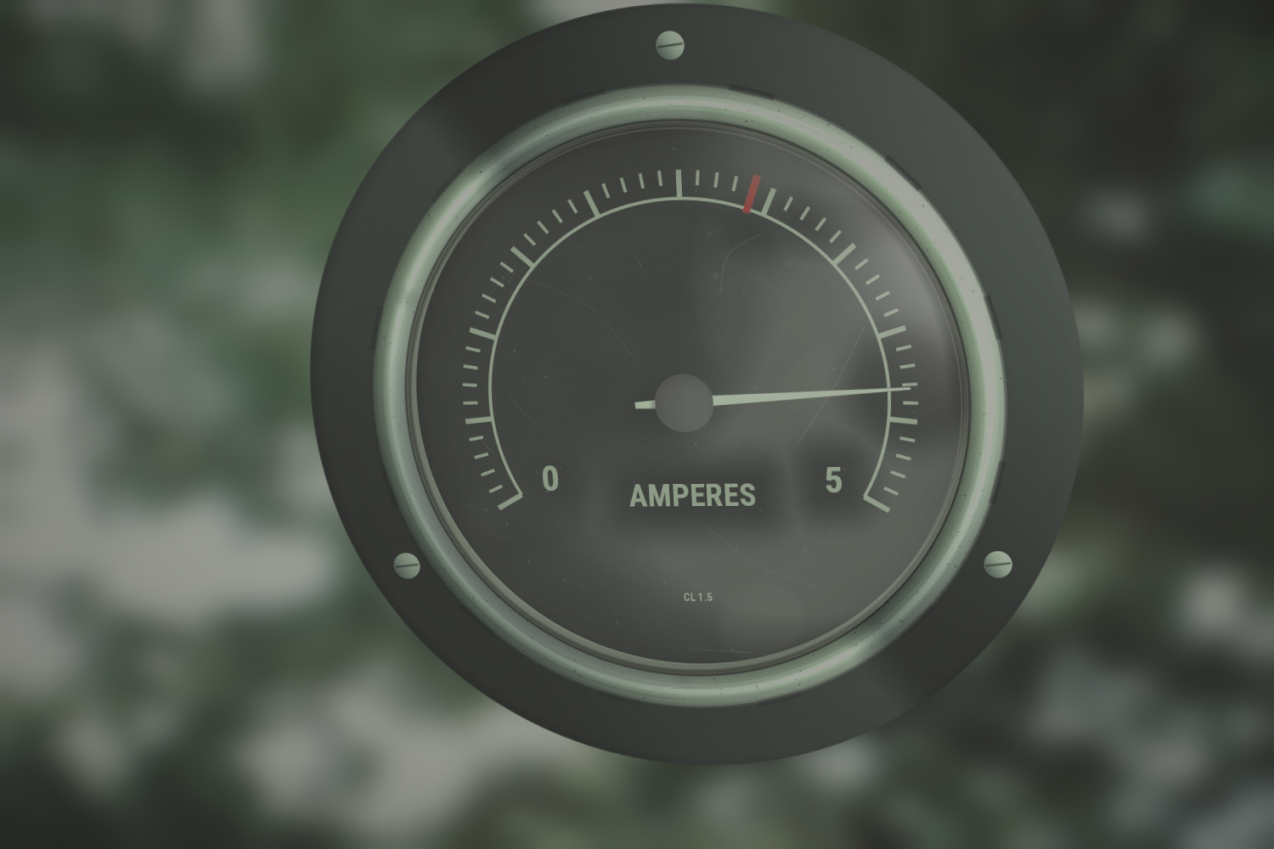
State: 4.3 A
